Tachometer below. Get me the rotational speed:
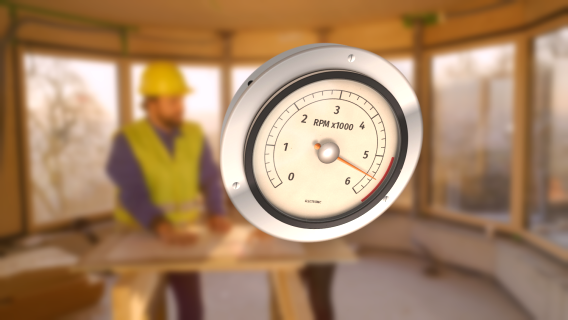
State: 5500 rpm
